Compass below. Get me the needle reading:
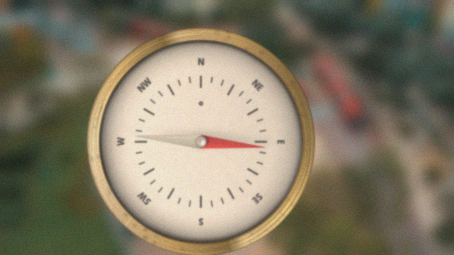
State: 95 °
